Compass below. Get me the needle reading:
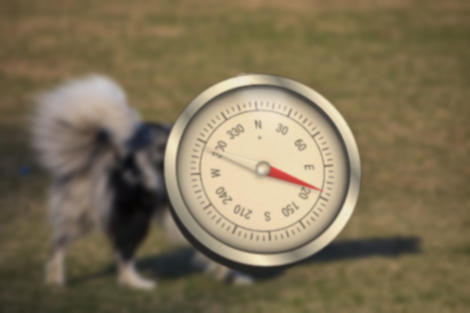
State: 115 °
